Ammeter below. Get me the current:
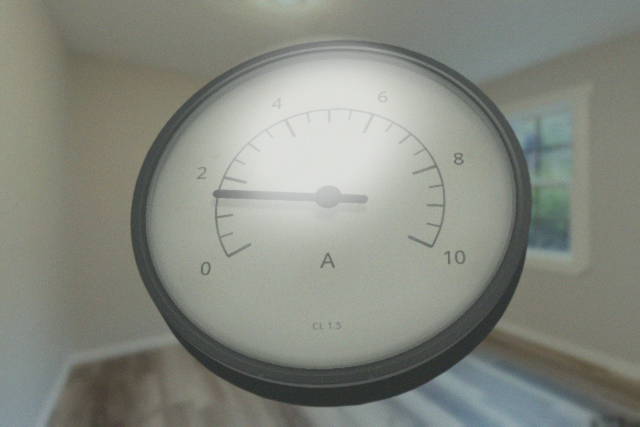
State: 1.5 A
